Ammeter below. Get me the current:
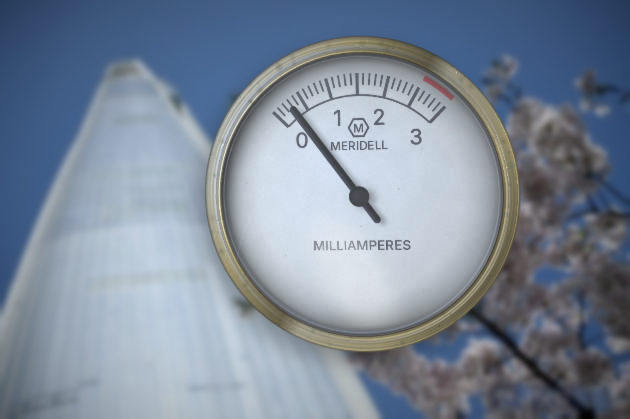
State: 0.3 mA
